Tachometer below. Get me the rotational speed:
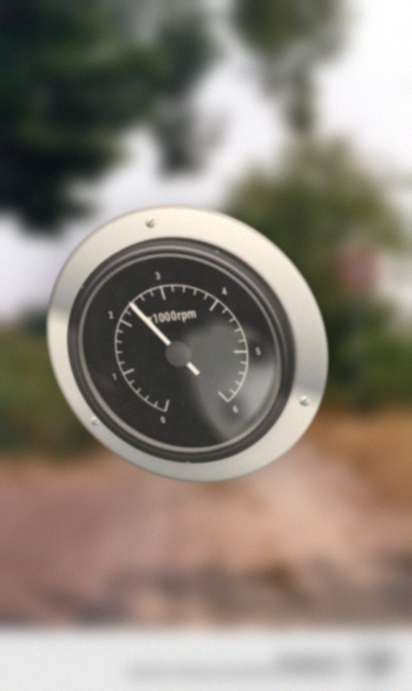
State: 2400 rpm
